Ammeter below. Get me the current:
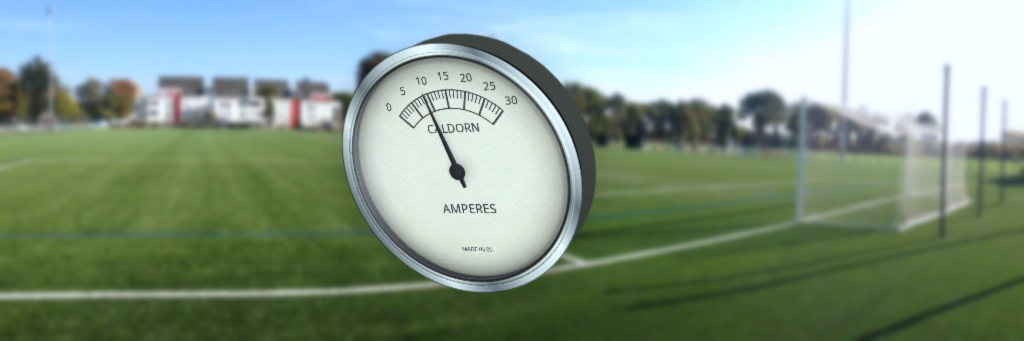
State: 10 A
